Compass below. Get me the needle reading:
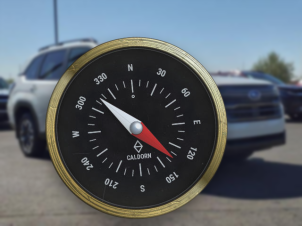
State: 135 °
